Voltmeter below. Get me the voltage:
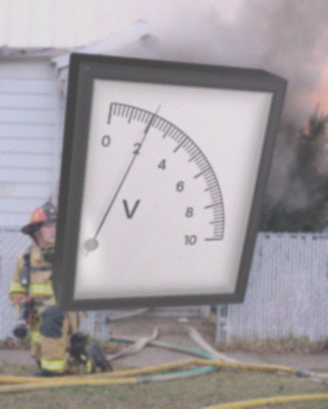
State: 2 V
